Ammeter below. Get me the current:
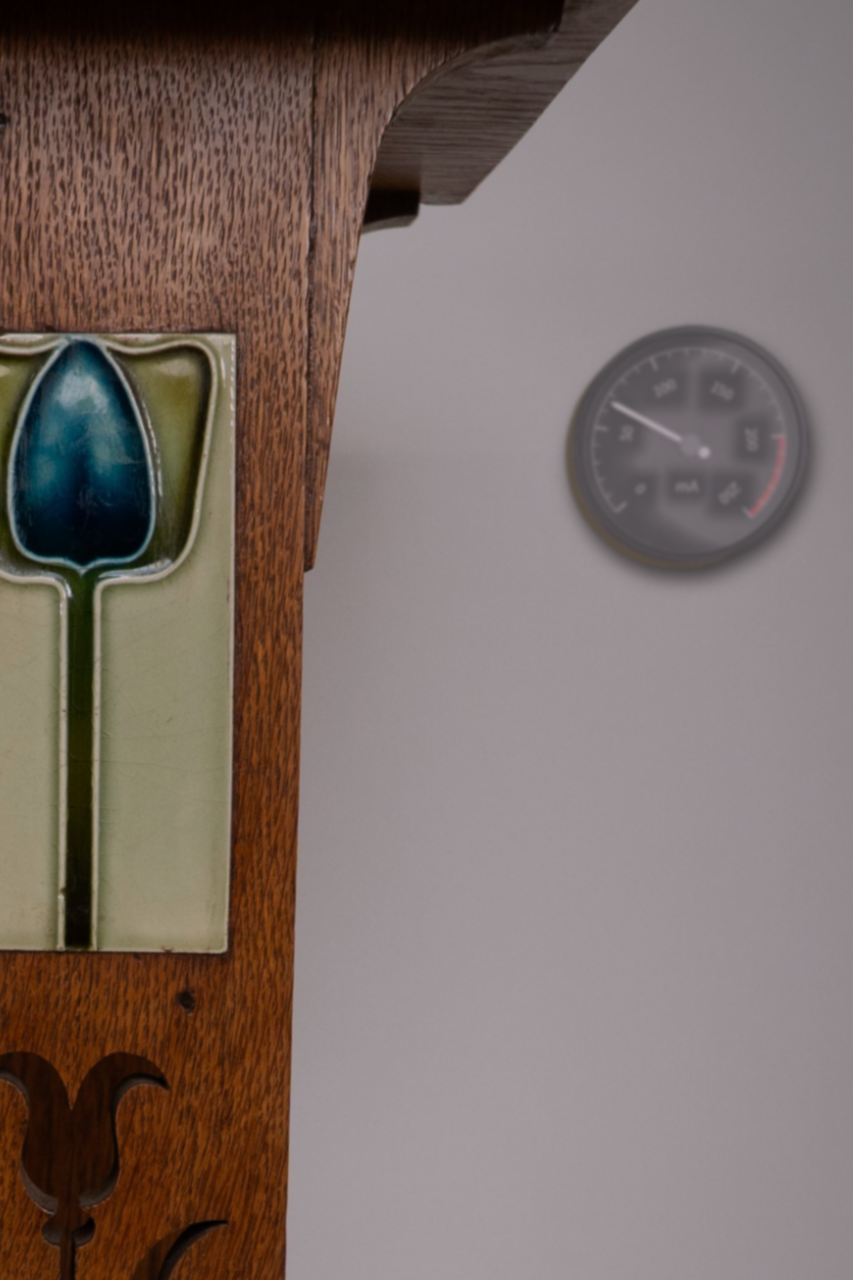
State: 65 mA
